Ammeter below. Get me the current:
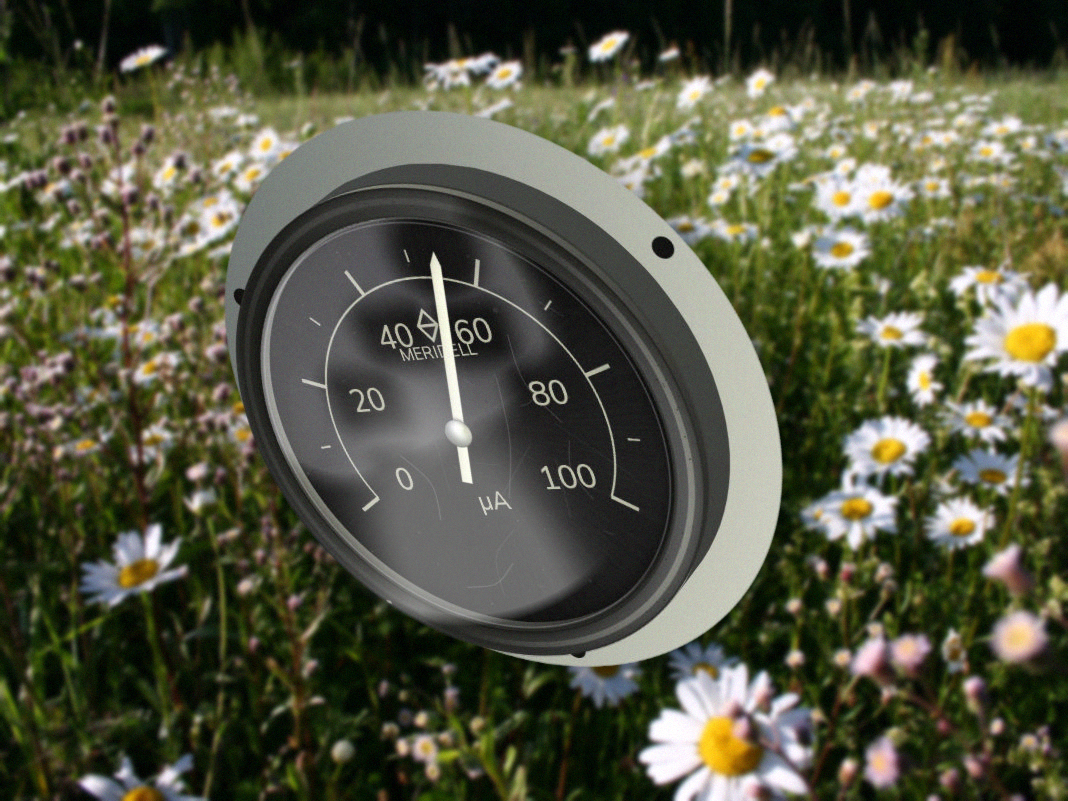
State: 55 µA
